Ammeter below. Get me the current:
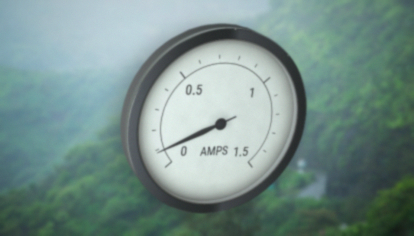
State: 0.1 A
